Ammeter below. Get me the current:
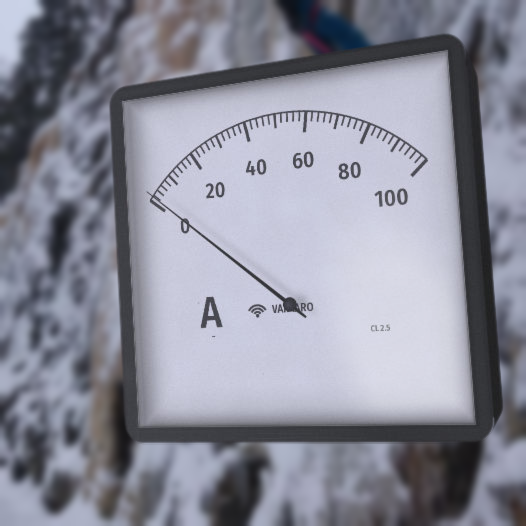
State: 2 A
